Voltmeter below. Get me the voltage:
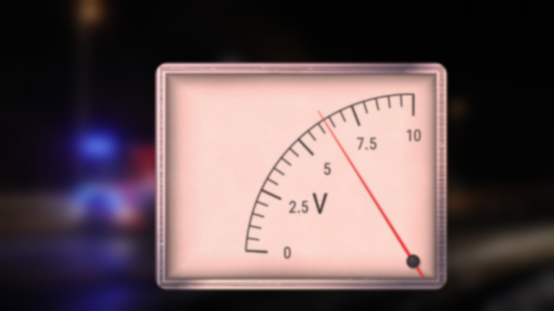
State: 6.25 V
